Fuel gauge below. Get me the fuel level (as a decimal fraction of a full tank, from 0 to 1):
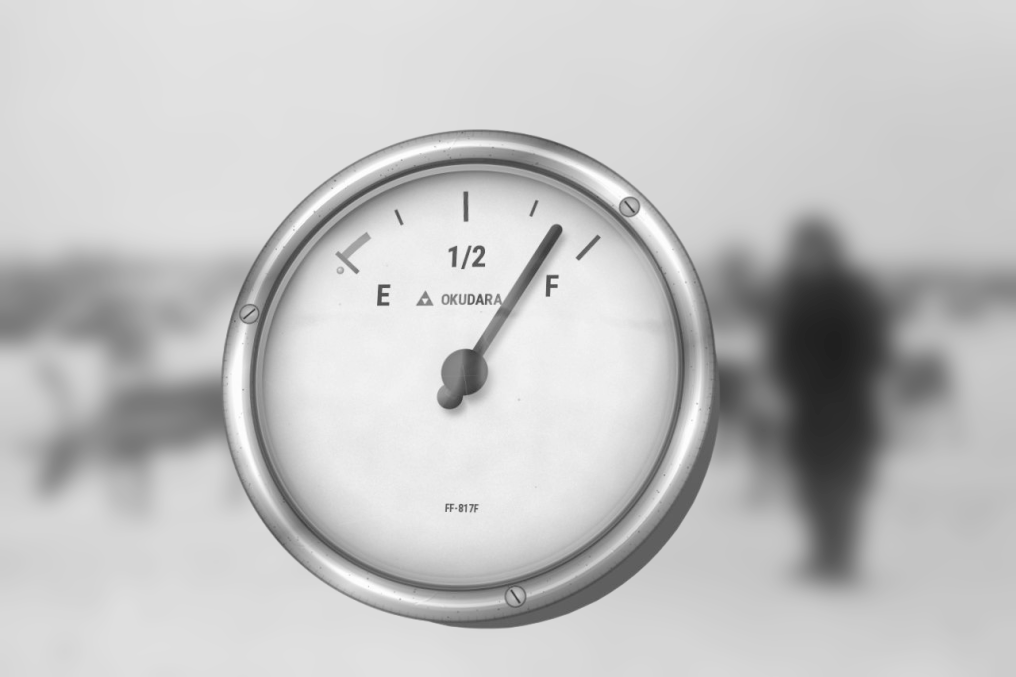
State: 0.875
